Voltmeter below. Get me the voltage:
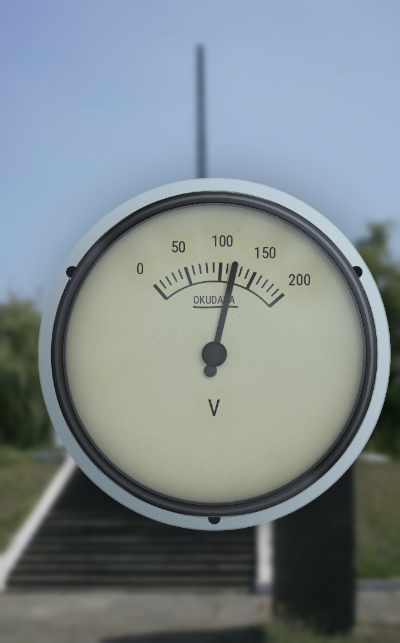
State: 120 V
